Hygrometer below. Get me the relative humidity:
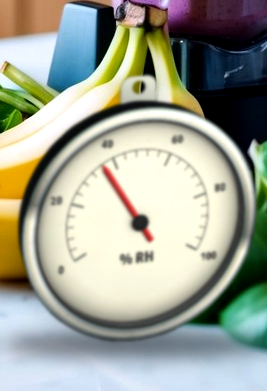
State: 36 %
